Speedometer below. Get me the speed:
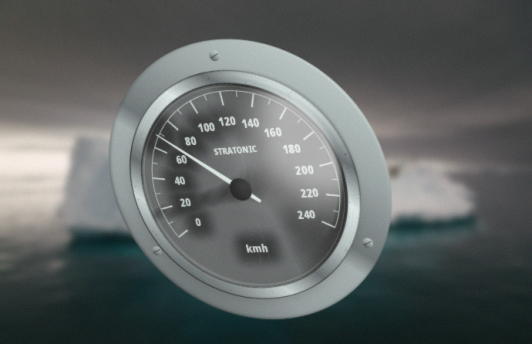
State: 70 km/h
